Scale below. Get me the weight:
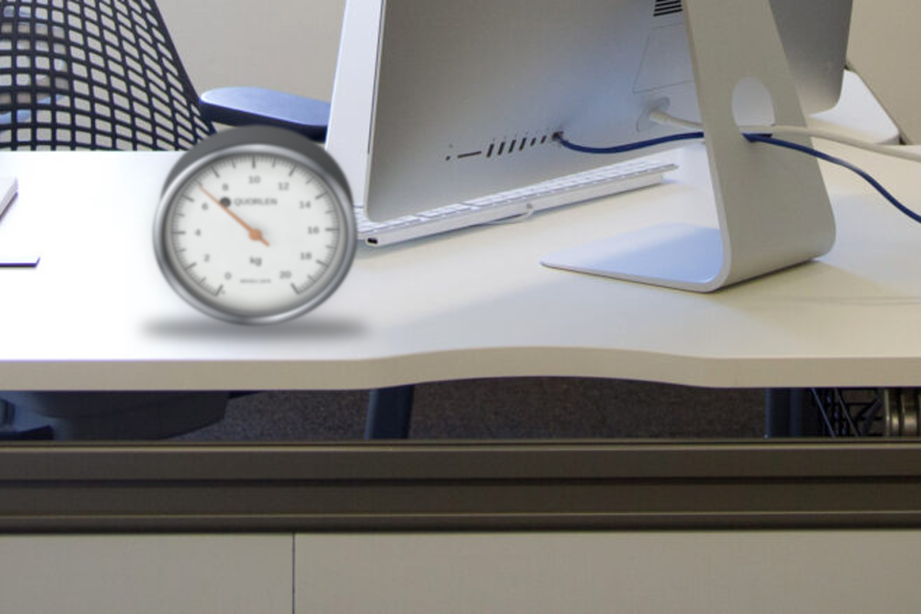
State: 7 kg
